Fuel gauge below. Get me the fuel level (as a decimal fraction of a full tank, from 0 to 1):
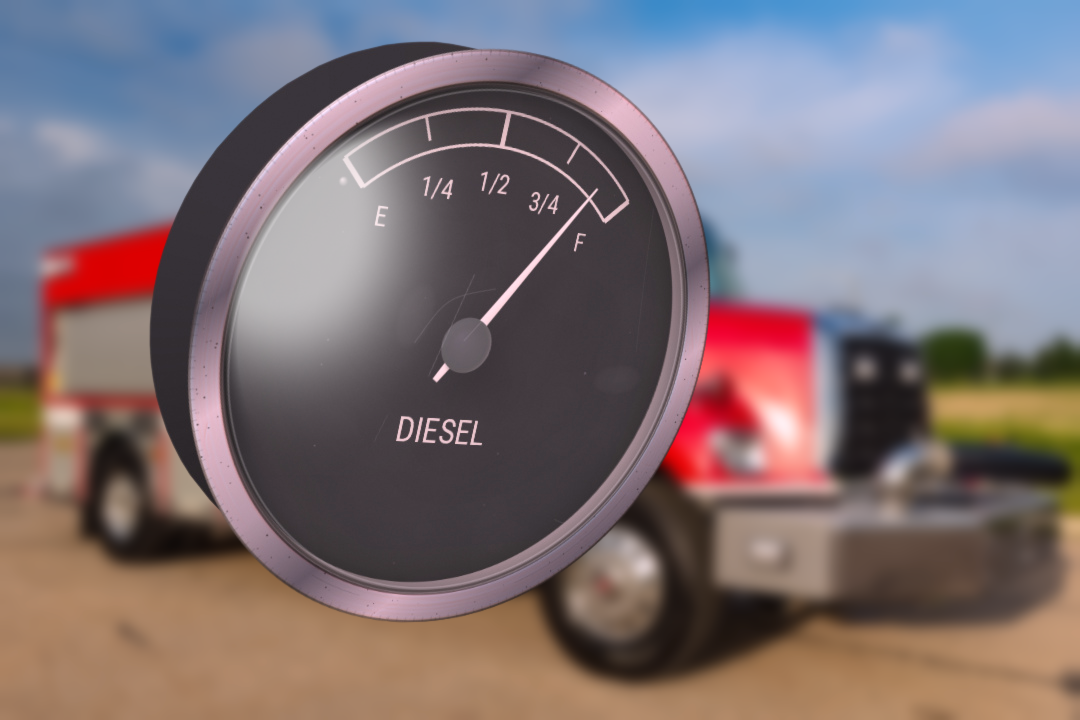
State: 0.875
